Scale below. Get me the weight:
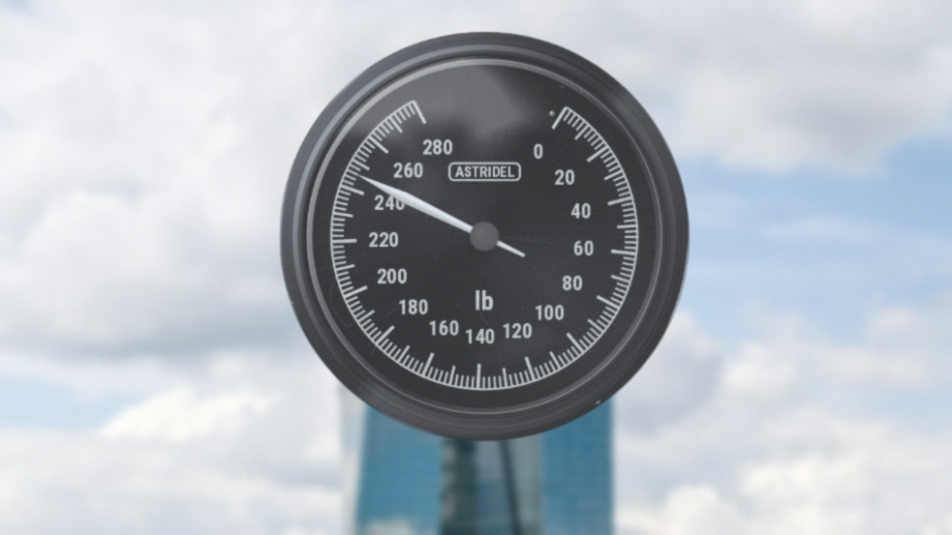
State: 246 lb
